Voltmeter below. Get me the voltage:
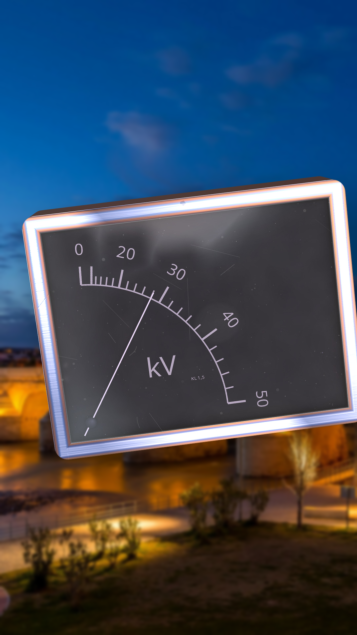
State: 28 kV
